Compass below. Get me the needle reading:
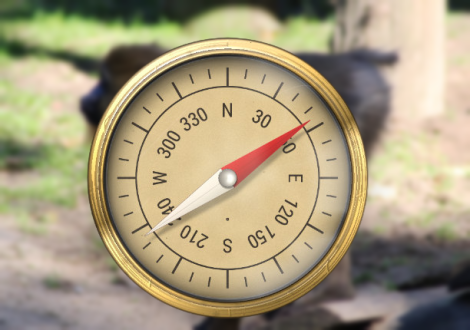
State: 55 °
